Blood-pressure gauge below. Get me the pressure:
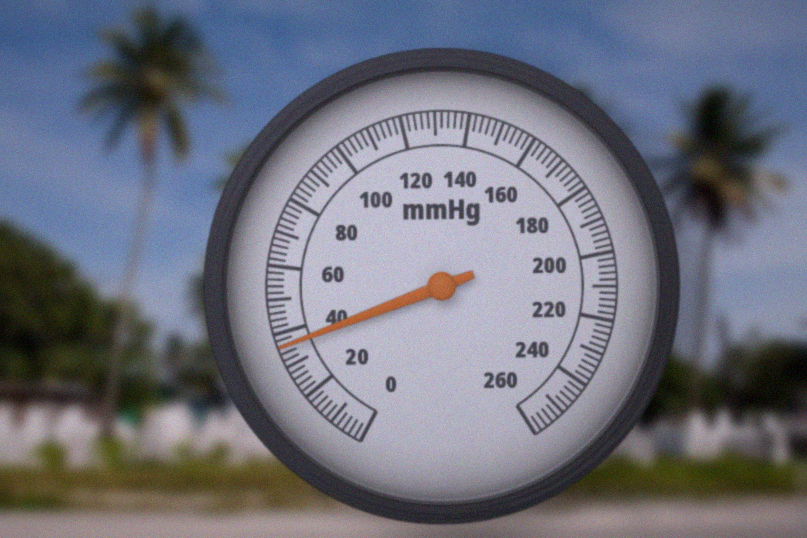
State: 36 mmHg
